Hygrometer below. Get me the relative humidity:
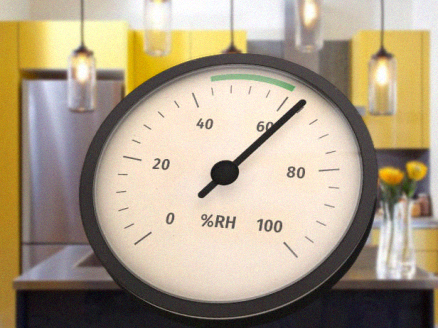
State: 64 %
